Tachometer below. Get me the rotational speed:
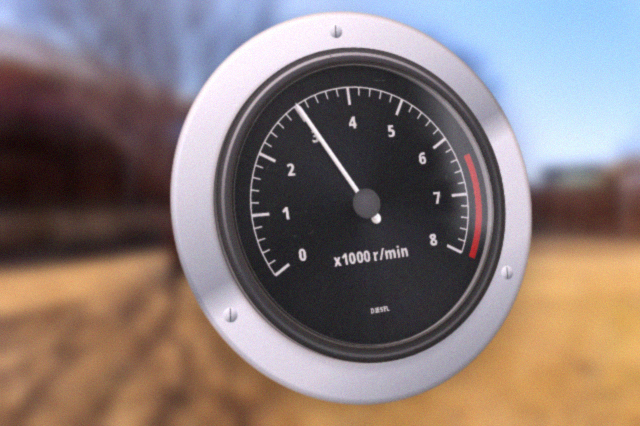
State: 3000 rpm
